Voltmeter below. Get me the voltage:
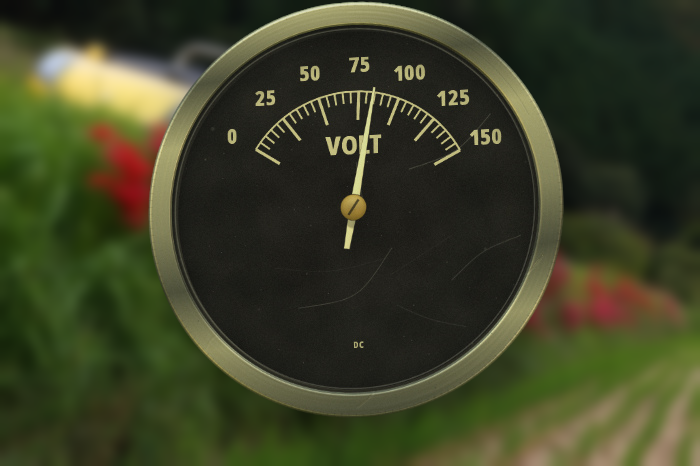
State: 85 V
